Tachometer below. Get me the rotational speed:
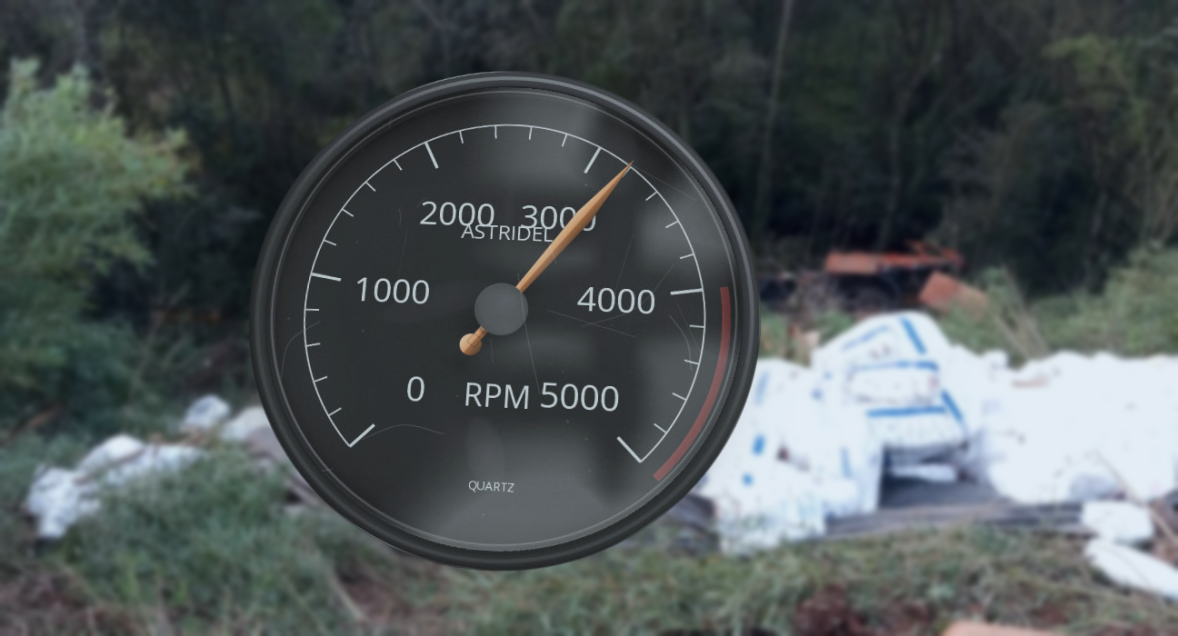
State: 3200 rpm
